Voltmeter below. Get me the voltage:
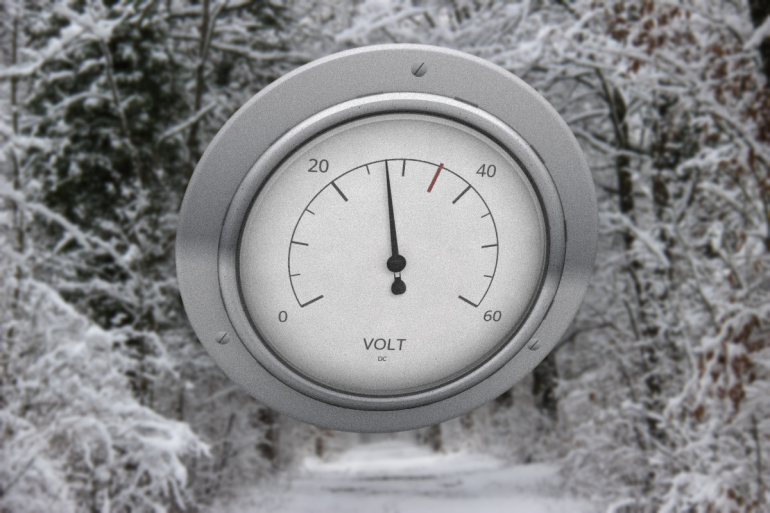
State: 27.5 V
